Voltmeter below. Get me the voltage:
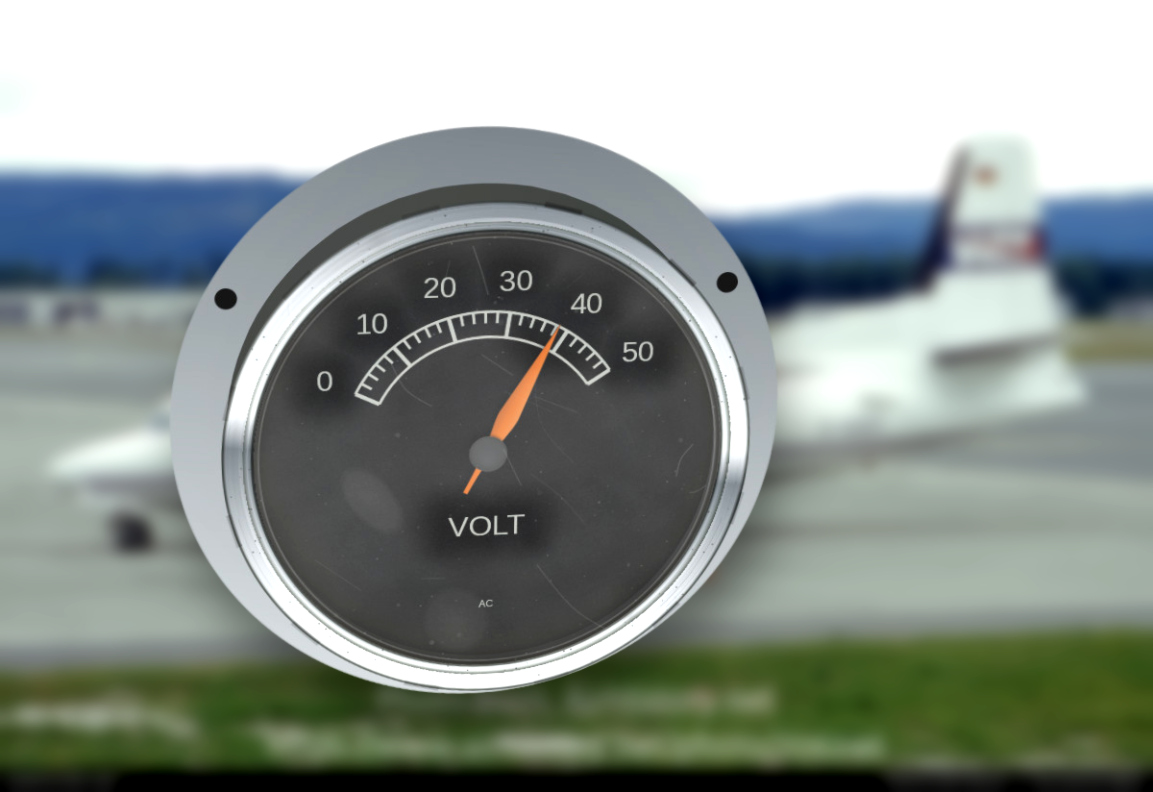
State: 38 V
